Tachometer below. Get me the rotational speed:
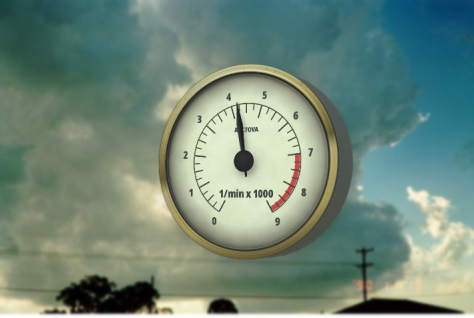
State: 4250 rpm
